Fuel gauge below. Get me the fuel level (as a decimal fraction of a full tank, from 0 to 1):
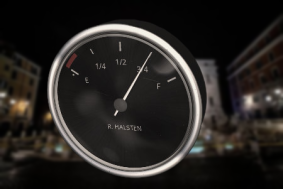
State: 0.75
